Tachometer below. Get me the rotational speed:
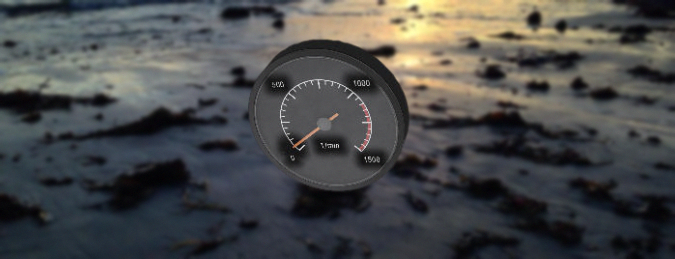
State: 50 rpm
